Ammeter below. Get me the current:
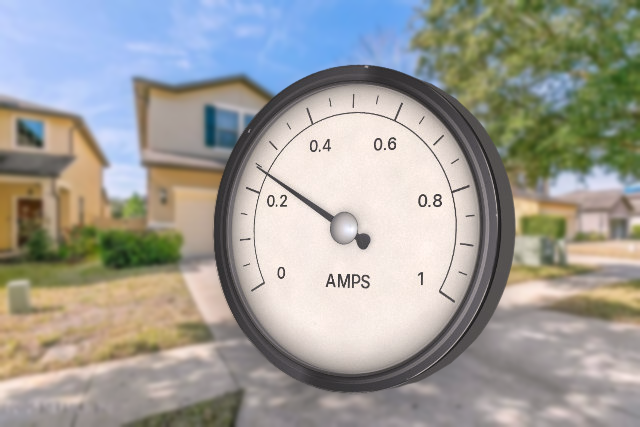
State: 0.25 A
